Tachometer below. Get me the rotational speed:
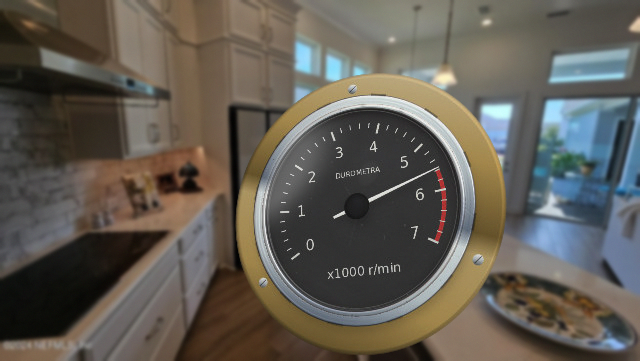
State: 5600 rpm
